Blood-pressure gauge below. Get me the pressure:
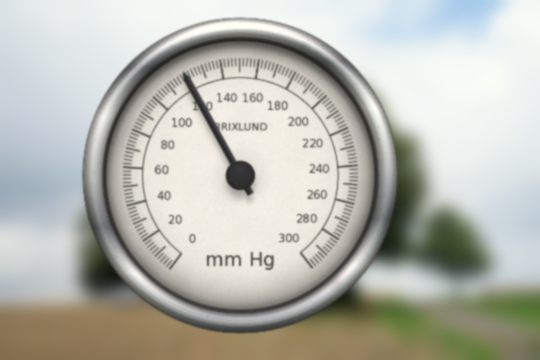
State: 120 mmHg
